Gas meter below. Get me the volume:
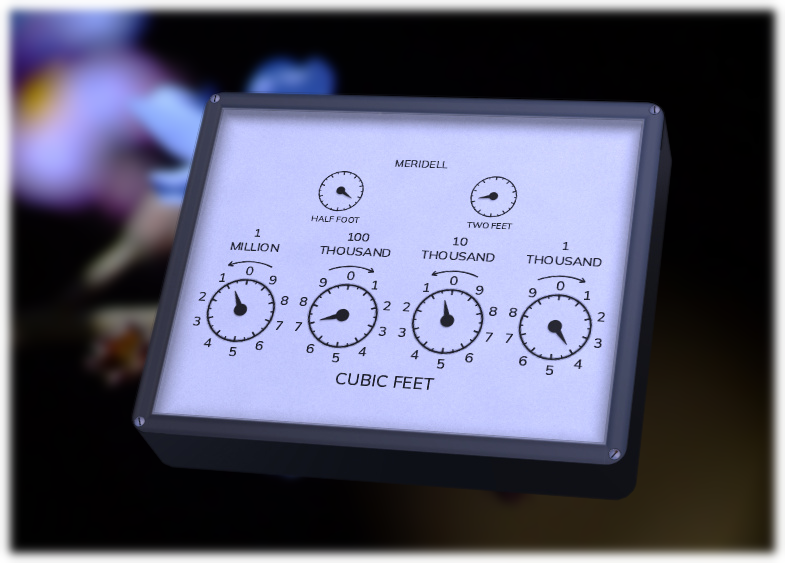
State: 70400 ft³
